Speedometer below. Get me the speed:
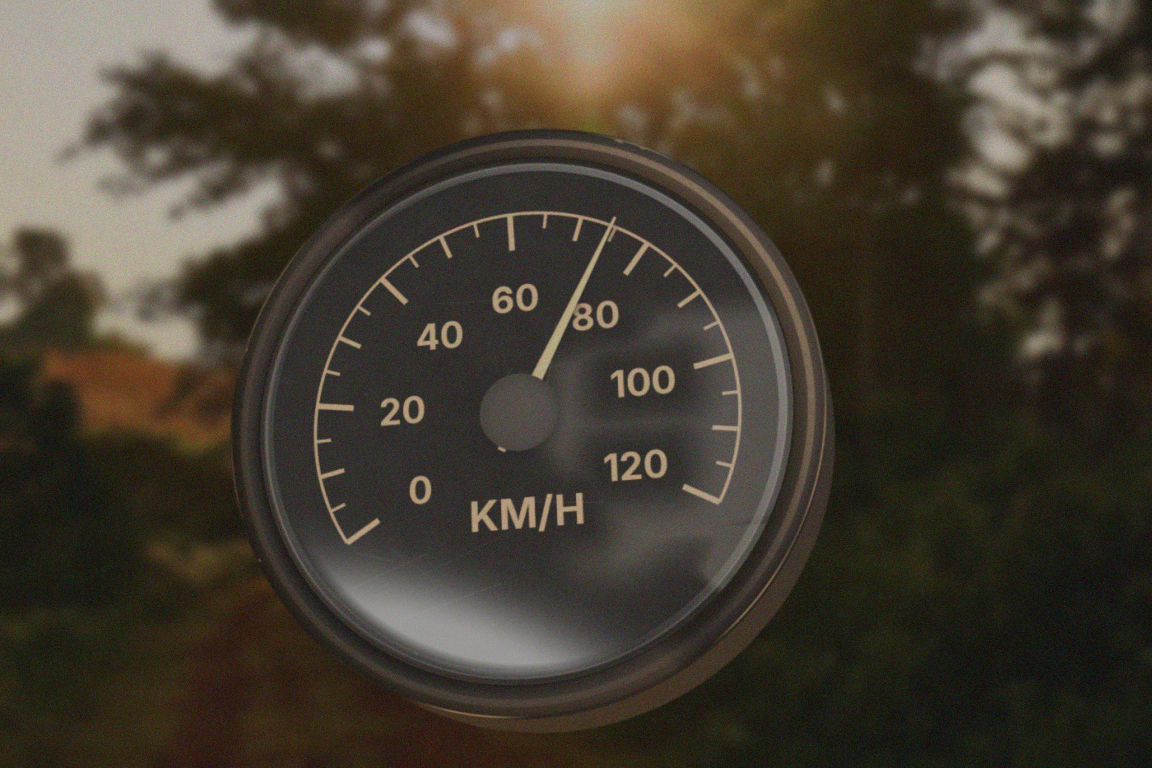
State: 75 km/h
